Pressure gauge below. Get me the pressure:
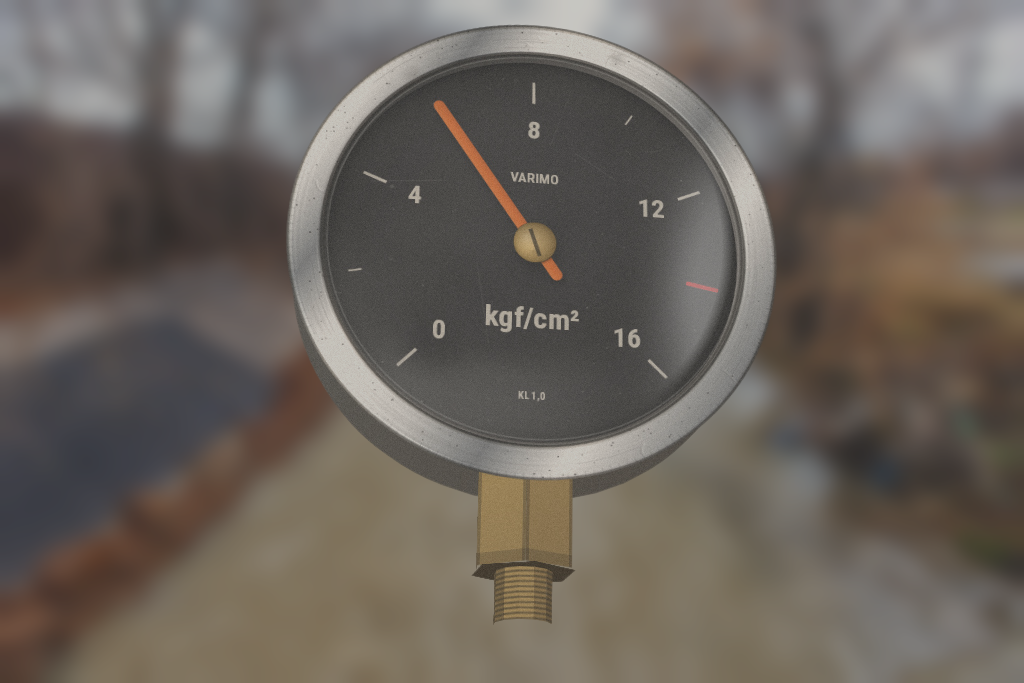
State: 6 kg/cm²
